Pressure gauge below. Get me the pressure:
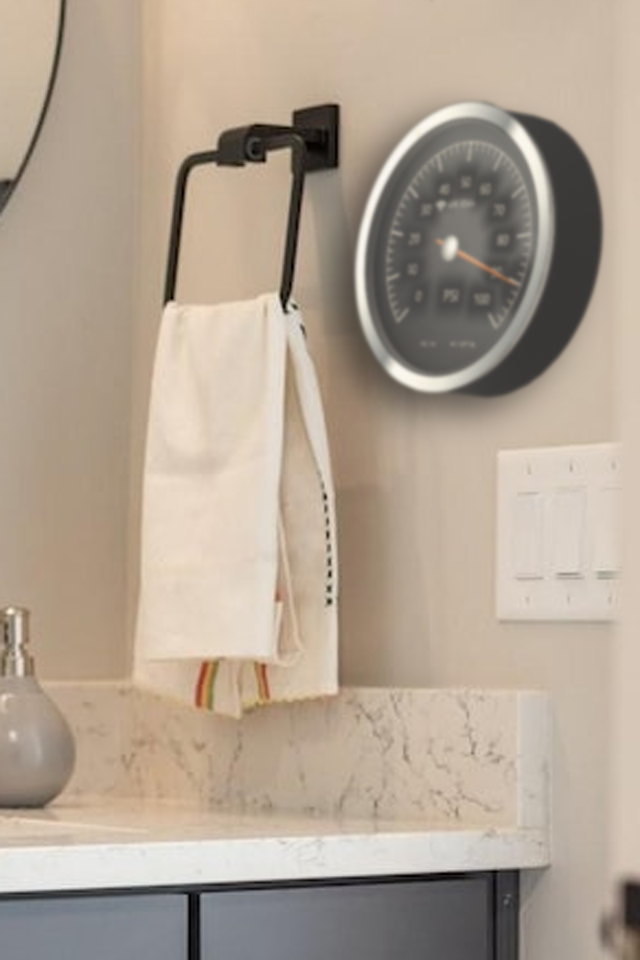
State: 90 psi
